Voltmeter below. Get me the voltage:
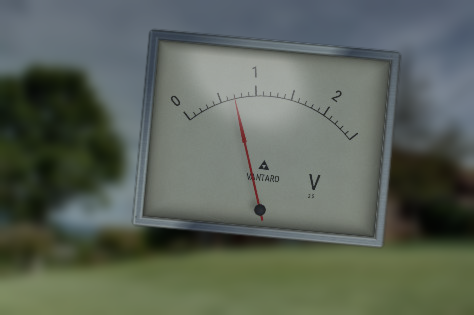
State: 0.7 V
